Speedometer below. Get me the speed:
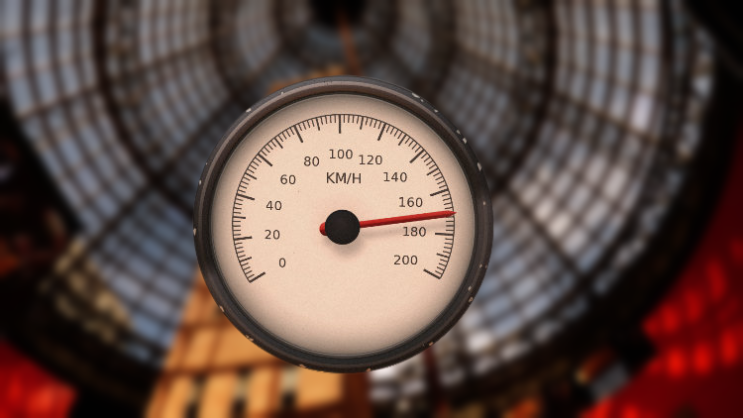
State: 170 km/h
